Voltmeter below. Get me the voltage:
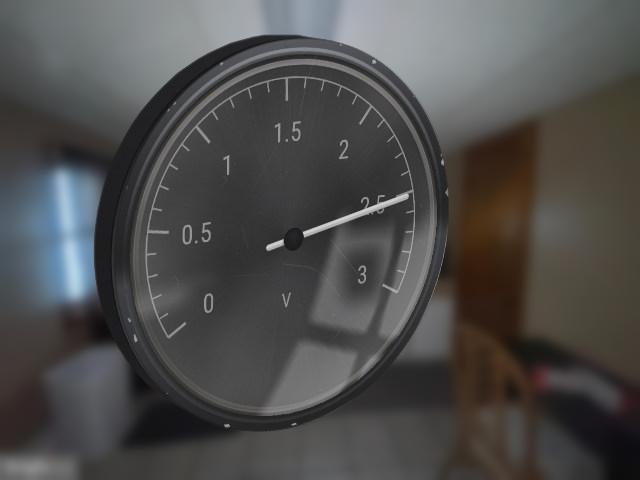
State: 2.5 V
